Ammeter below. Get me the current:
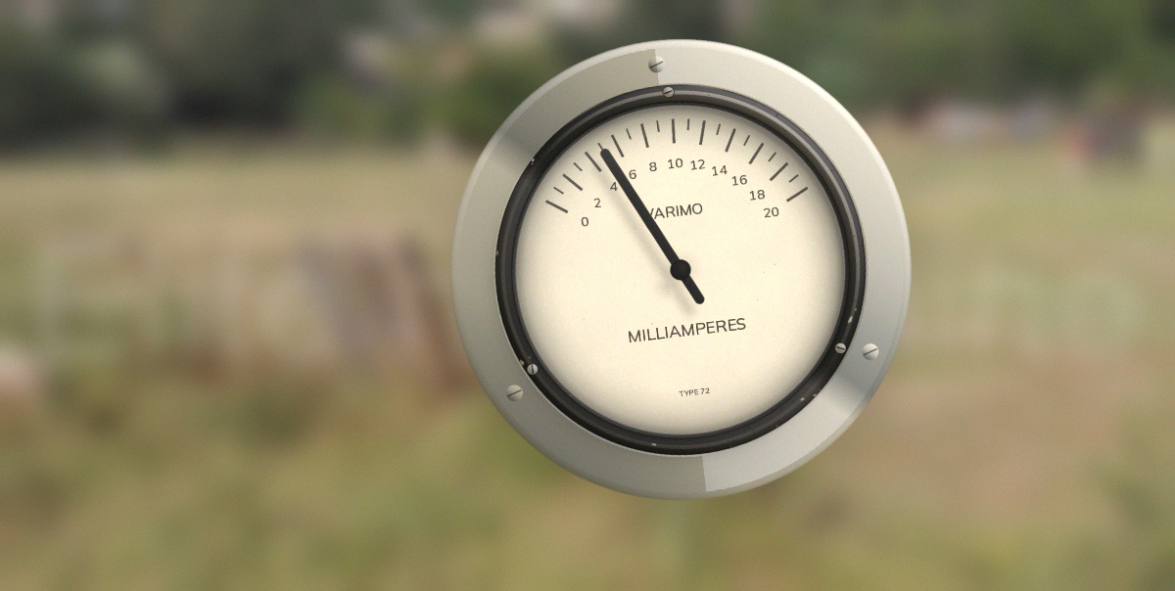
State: 5 mA
